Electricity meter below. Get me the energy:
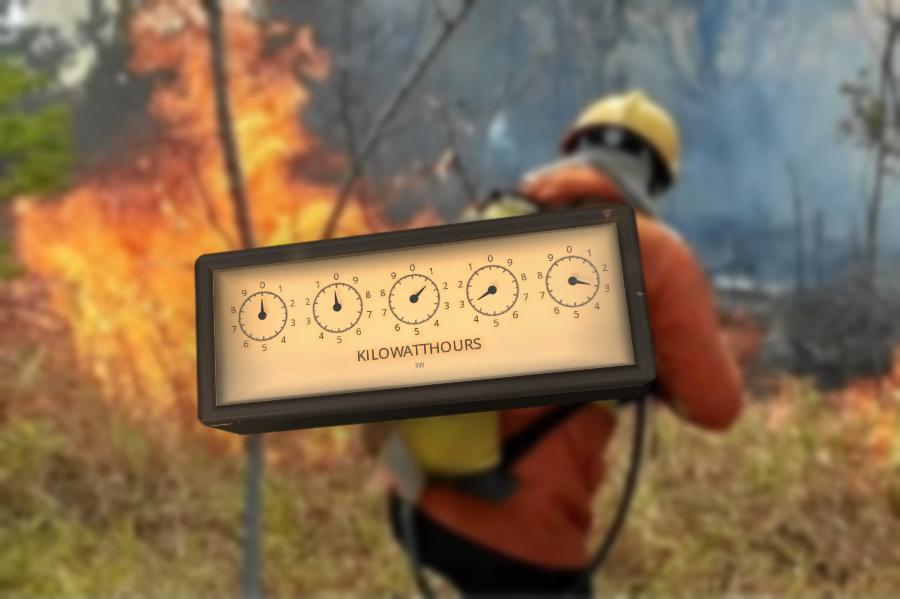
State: 133 kWh
